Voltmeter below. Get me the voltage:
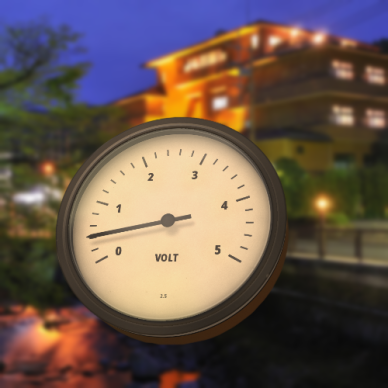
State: 0.4 V
